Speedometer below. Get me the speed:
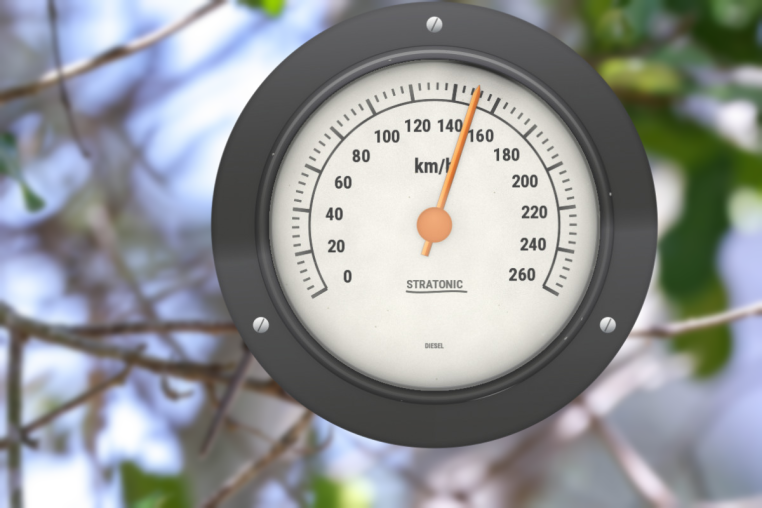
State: 150 km/h
